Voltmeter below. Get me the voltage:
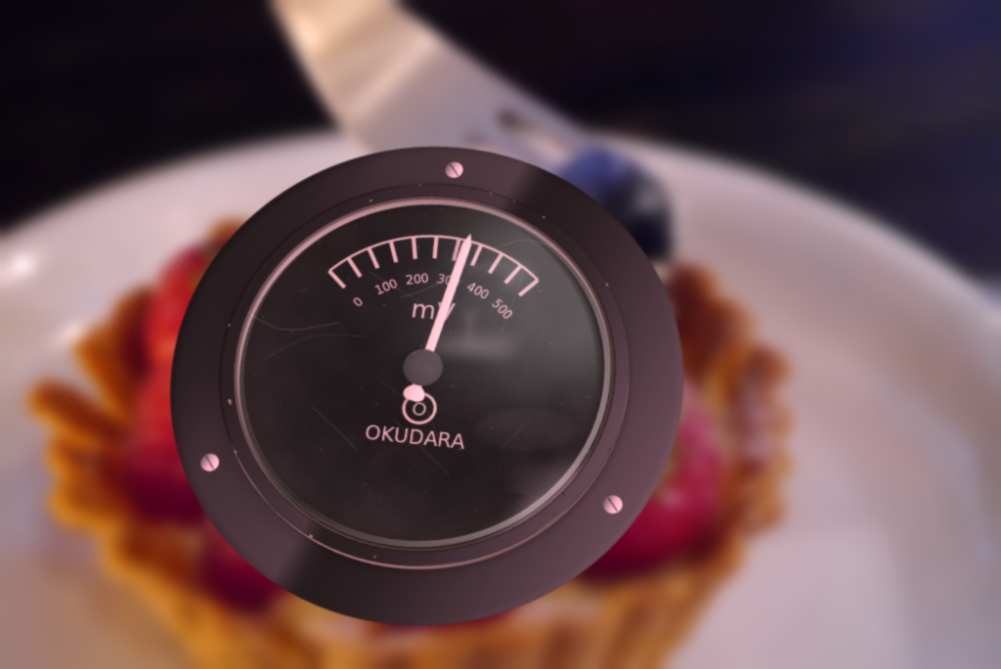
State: 325 mV
